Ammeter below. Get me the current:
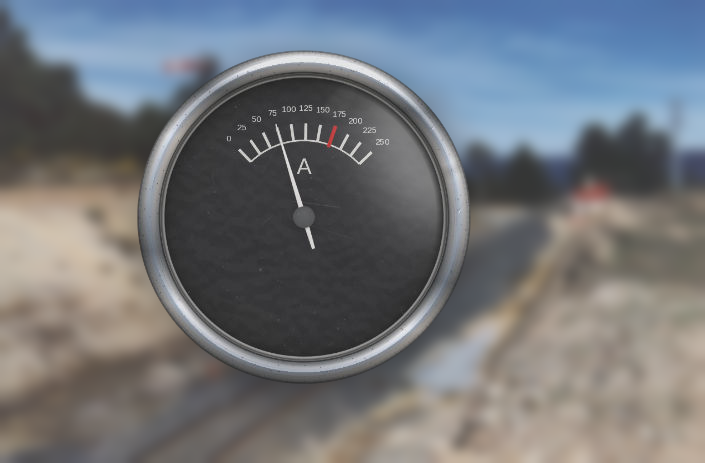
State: 75 A
